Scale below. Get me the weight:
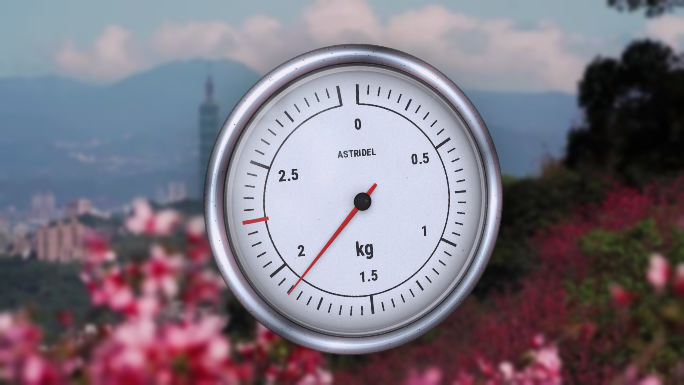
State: 1.9 kg
